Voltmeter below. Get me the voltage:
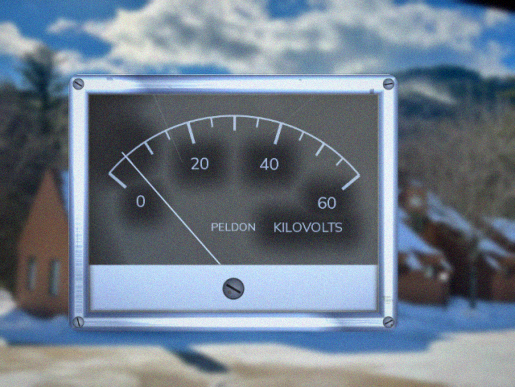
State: 5 kV
